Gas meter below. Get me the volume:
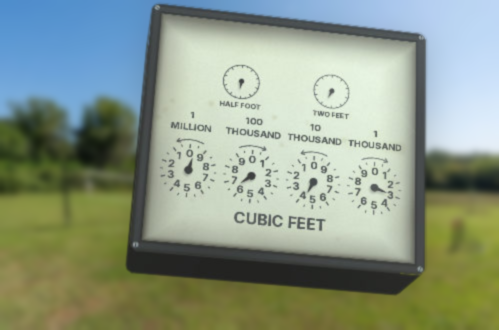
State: 964300 ft³
